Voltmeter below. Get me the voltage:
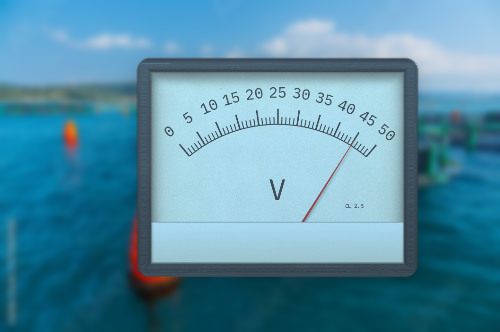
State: 45 V
